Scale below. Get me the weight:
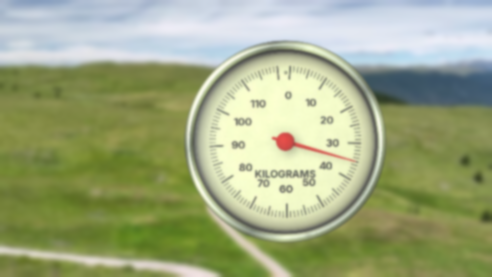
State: 35 kg
